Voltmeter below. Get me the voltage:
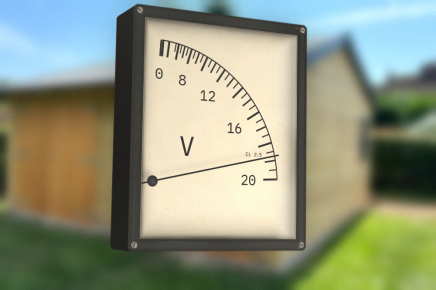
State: 18.75 V
